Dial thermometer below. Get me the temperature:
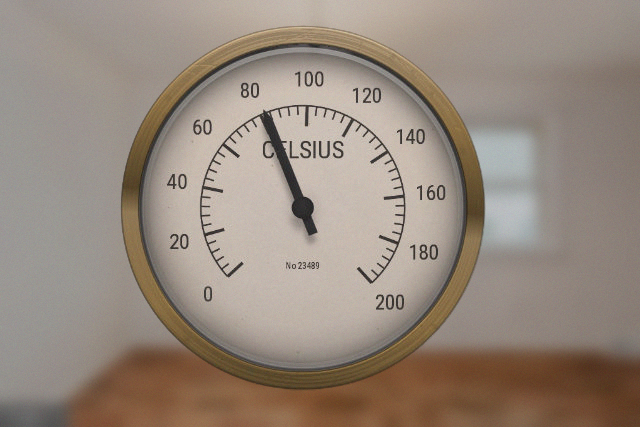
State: 82 °C
